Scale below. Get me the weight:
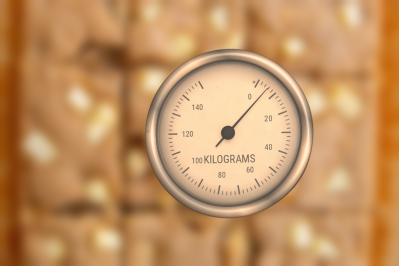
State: 6 kg
